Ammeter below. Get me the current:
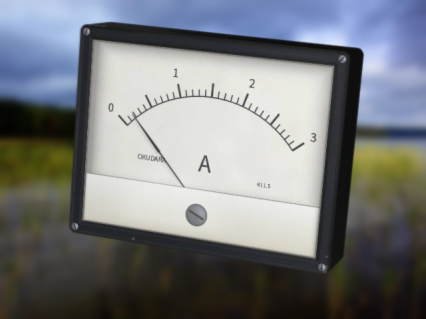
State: 0.2 A
